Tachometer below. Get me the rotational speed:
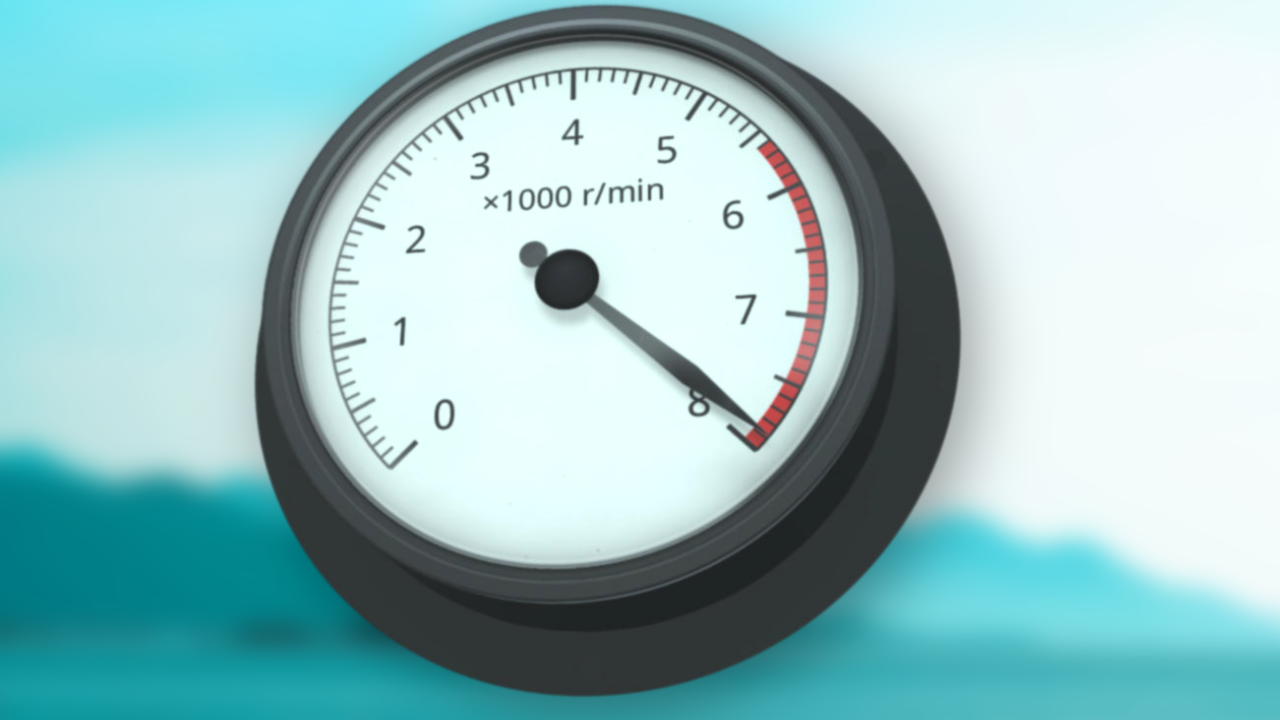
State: 7900 rpm
